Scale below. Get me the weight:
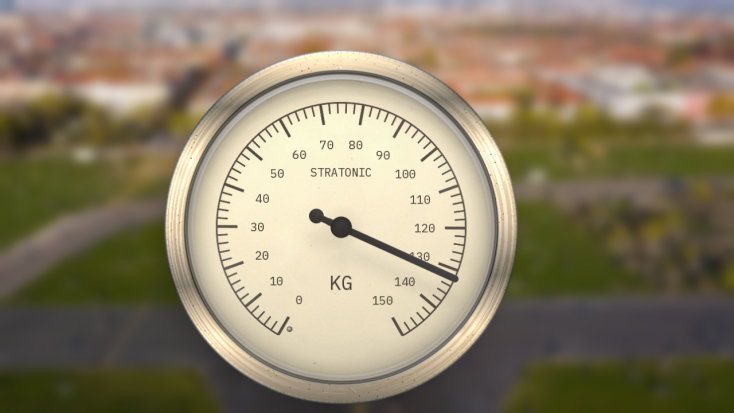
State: 132 kg
